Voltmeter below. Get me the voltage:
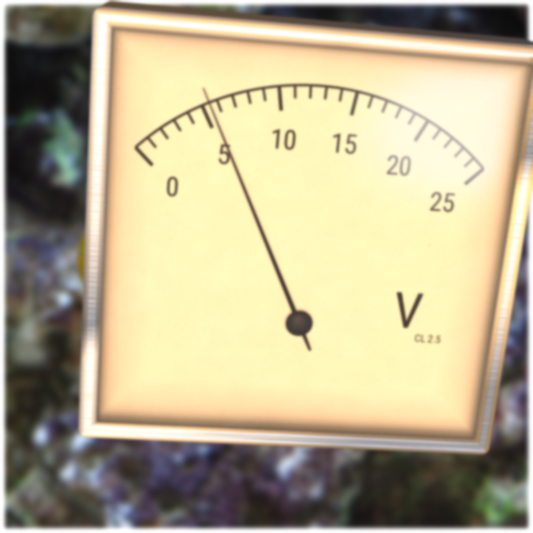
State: 5.5 V
